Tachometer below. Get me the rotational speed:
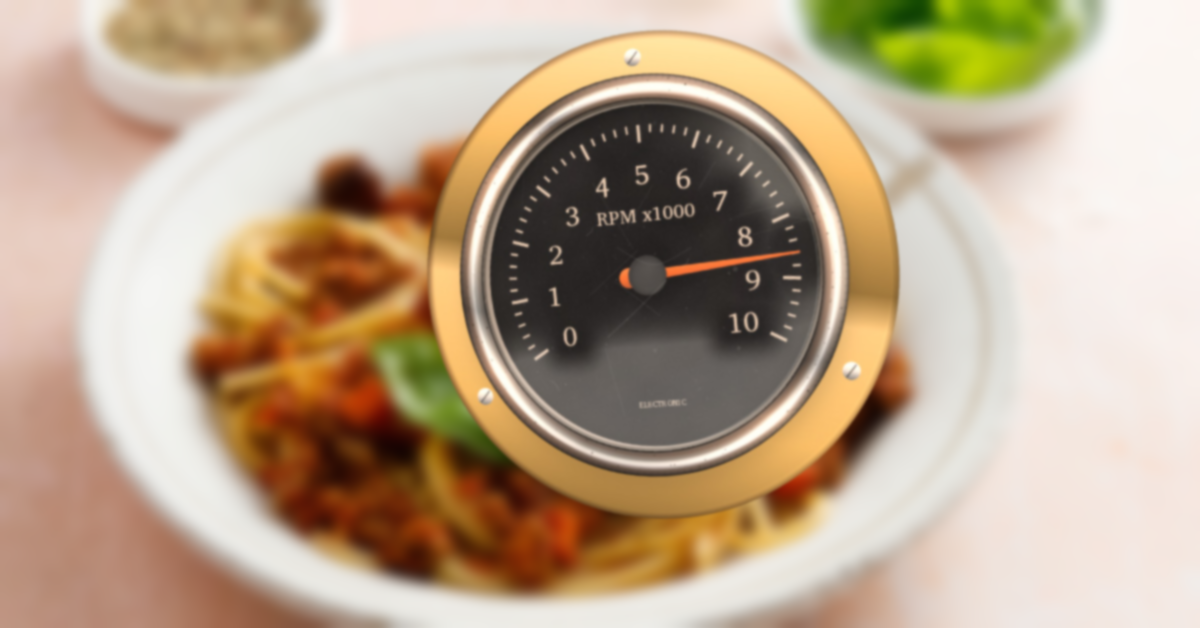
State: 8600 rpm
